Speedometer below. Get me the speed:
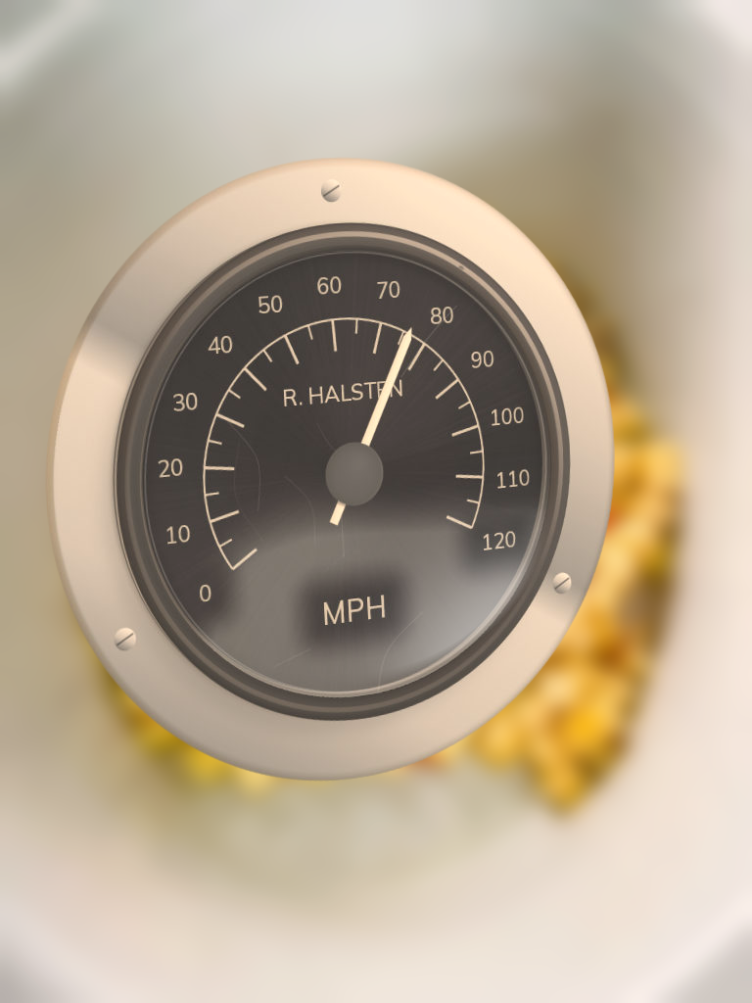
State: 75 mph
